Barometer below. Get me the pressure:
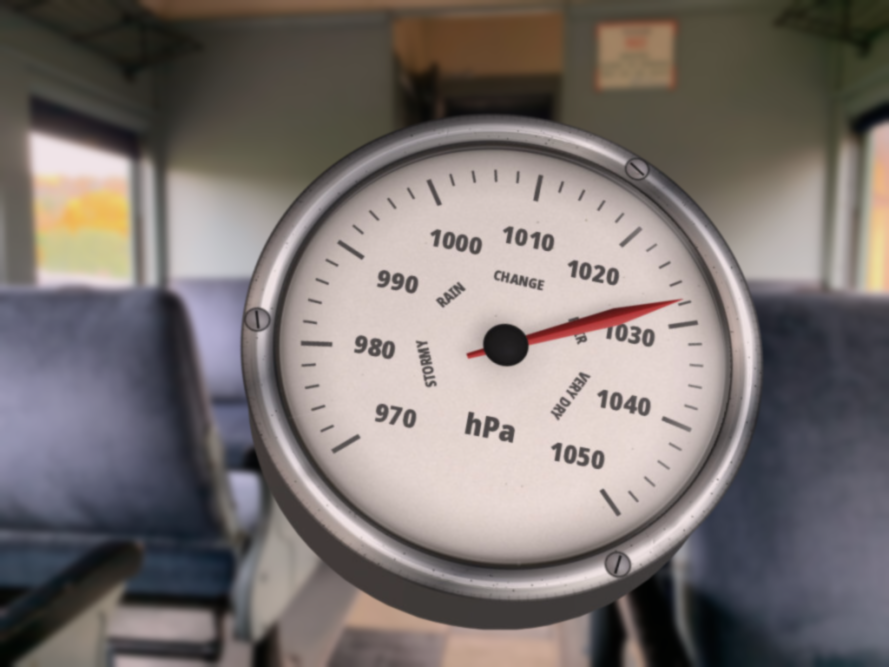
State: 1028 hPa
